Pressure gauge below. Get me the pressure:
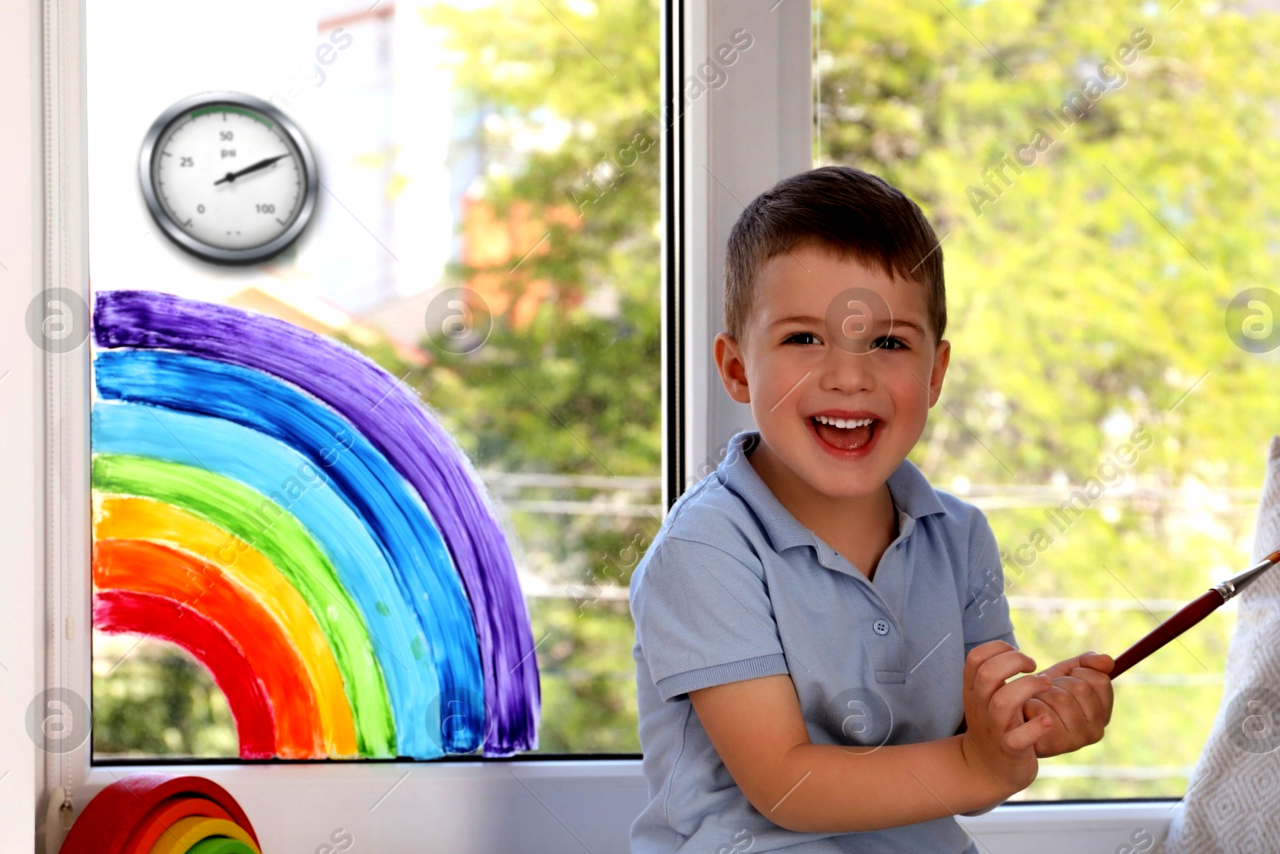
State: 75 psi
